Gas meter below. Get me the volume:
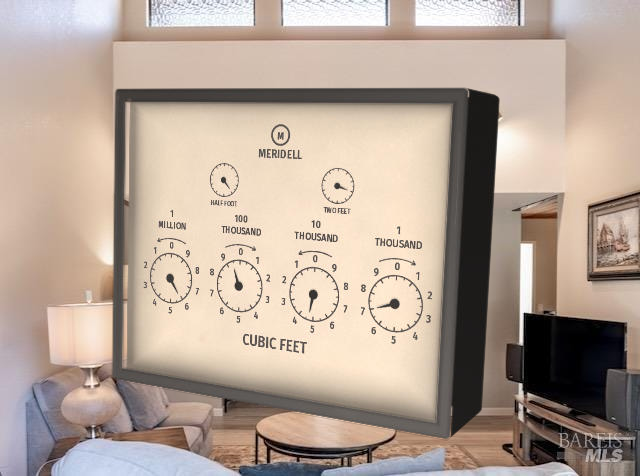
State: 594700 ft³
